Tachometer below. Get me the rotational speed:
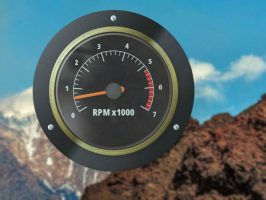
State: 600 rpm
